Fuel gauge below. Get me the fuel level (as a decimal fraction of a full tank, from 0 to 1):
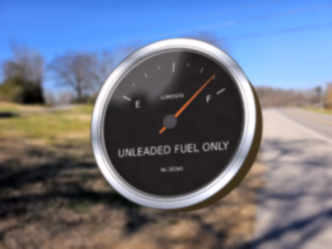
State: 0.875
